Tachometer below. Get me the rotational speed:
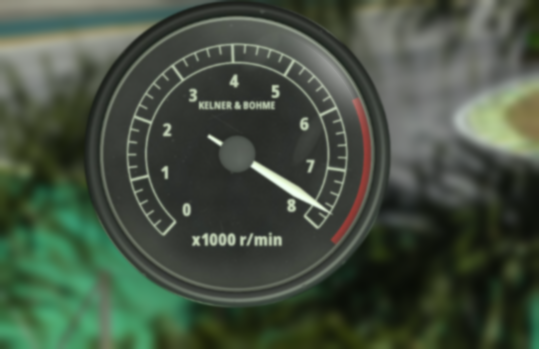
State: 7700 rpm
